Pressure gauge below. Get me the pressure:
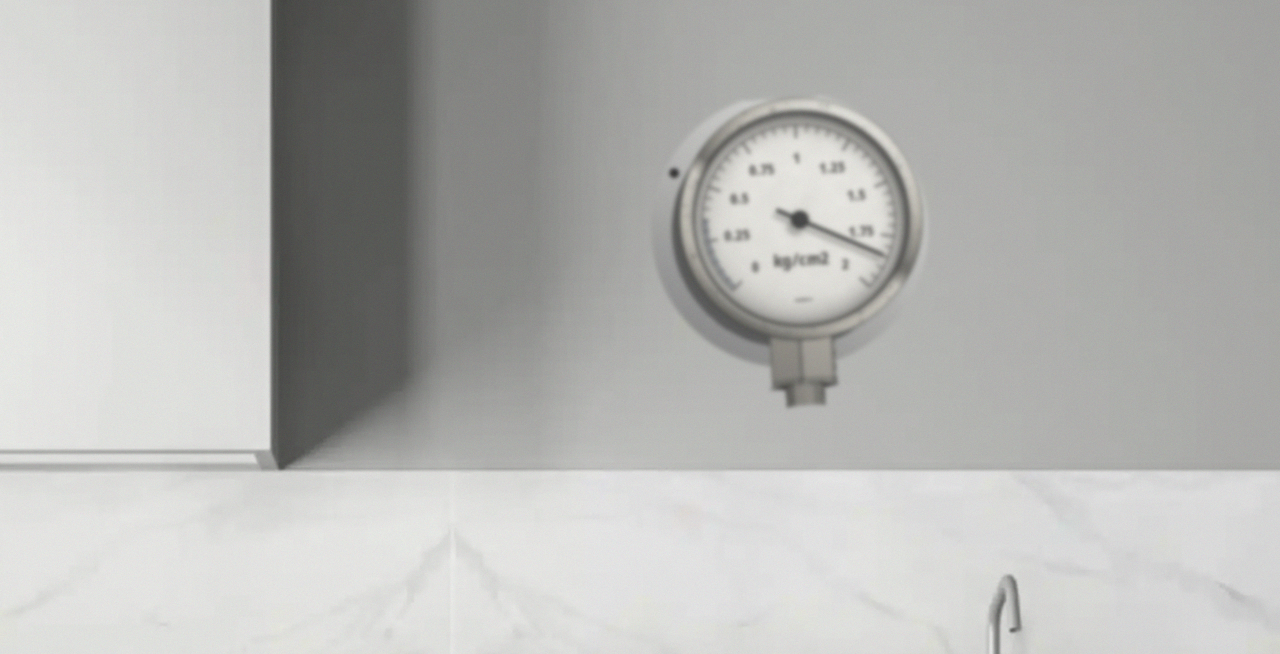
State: 1.85 kg/cm²
